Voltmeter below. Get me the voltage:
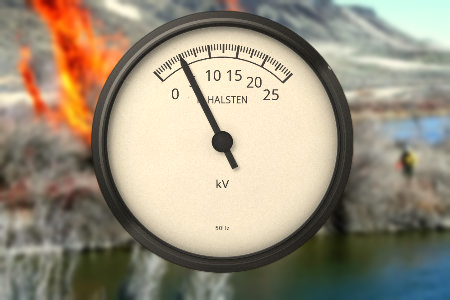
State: 5 kV
